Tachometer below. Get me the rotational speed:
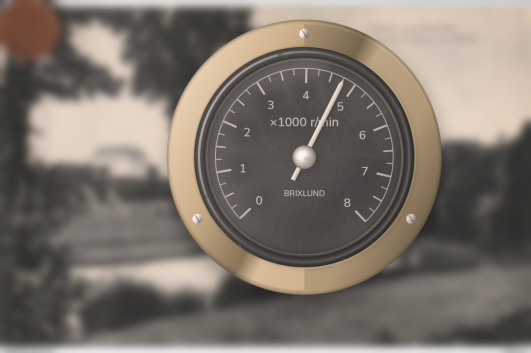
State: 4750 rpm
